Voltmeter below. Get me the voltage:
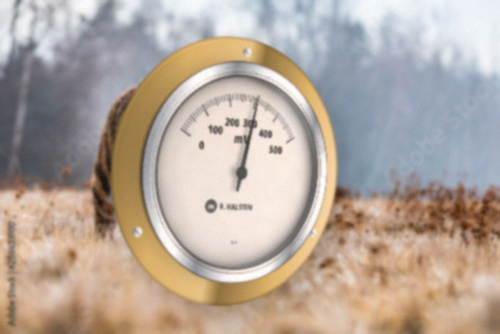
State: 300 mV
